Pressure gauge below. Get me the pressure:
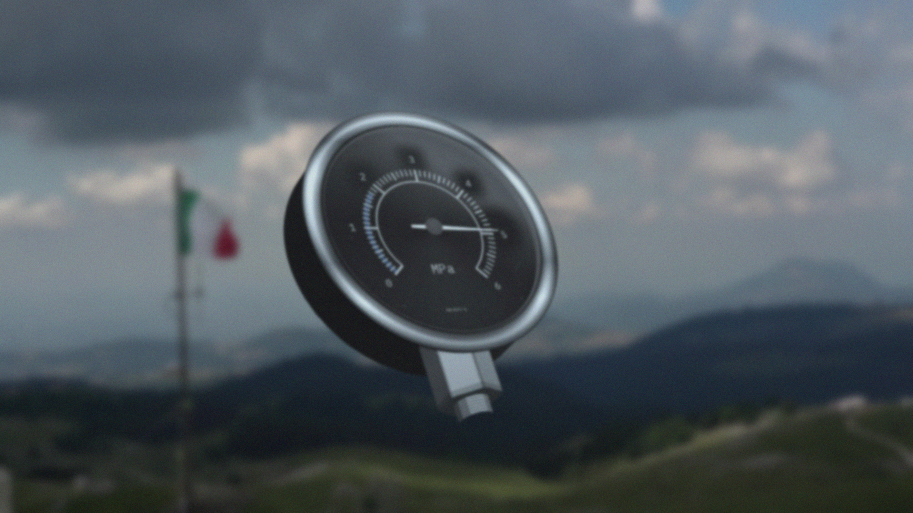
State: 5 MPa
